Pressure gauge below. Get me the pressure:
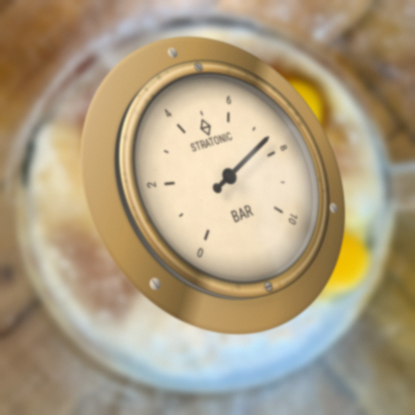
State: 7.5 bar
